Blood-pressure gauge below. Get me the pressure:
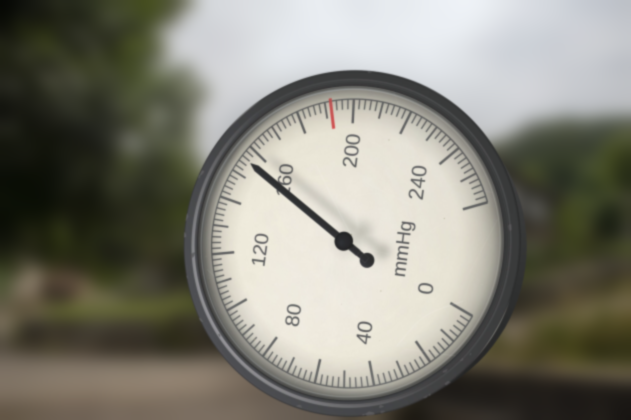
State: 156 mmHg
